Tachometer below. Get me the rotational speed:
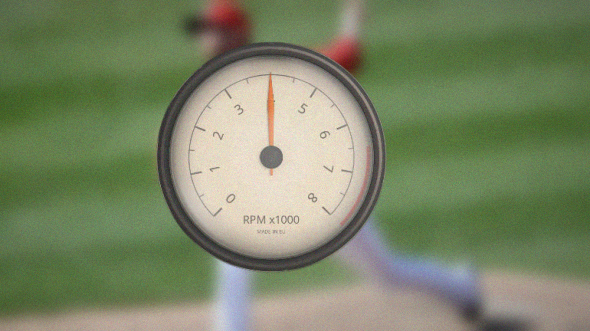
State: 4000 rpm
